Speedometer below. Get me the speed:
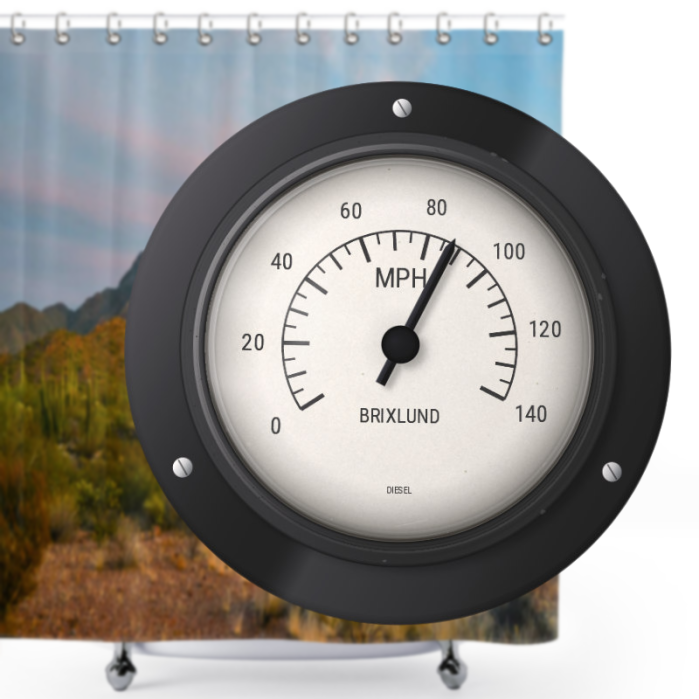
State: 87.5 mph
